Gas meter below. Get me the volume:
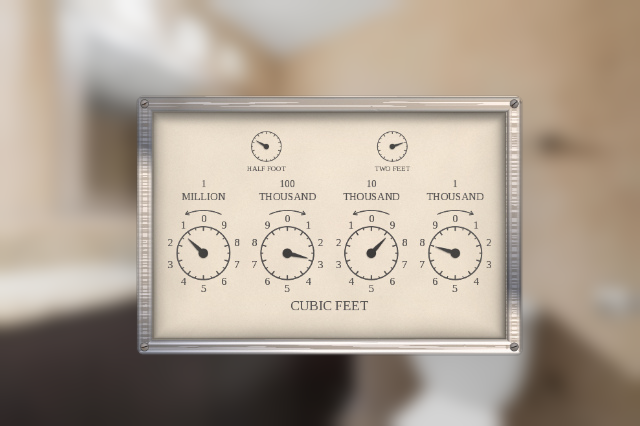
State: 128800 ft³
